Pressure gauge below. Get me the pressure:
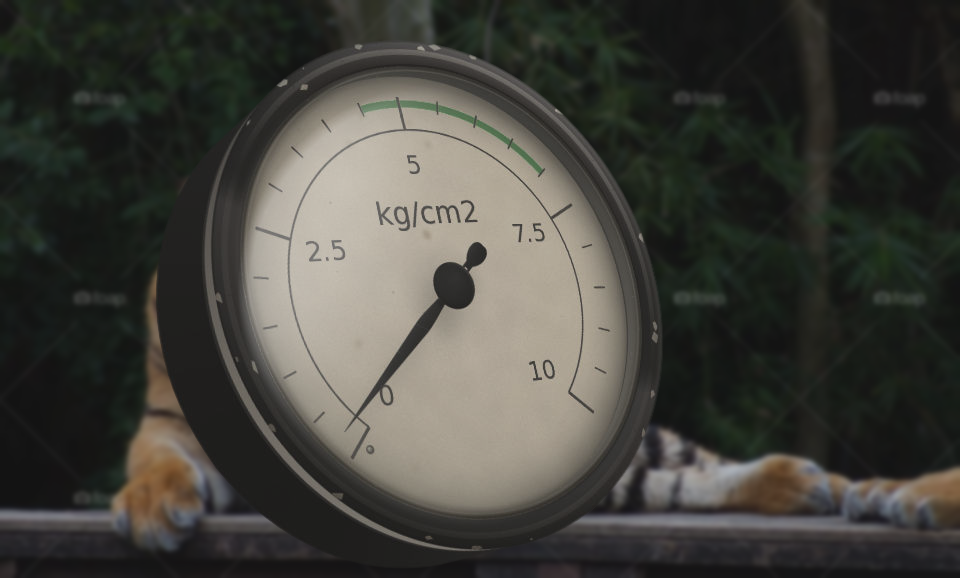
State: 0.25 kg/cm²
